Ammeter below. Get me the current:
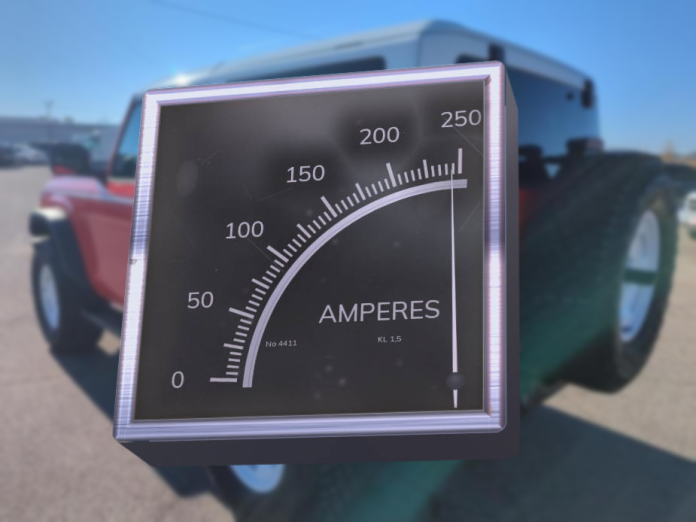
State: 245 A
